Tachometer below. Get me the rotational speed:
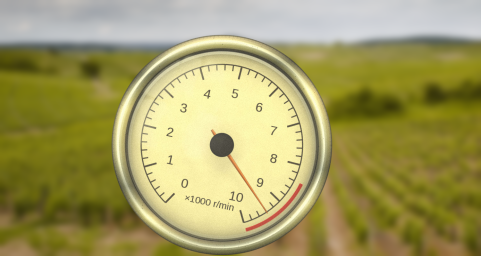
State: 9400 rpm
